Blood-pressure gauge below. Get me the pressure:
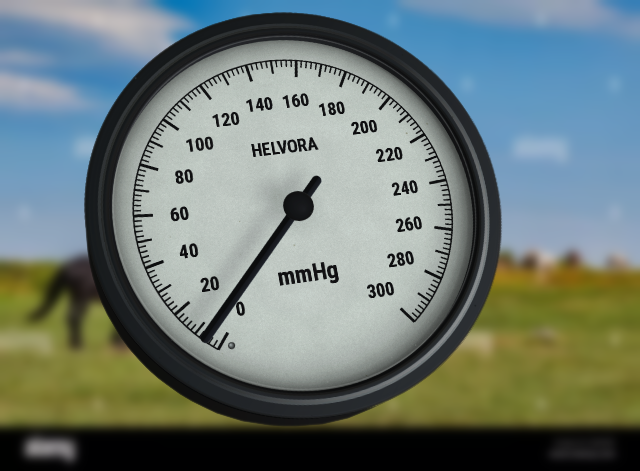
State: 6 mmHg
